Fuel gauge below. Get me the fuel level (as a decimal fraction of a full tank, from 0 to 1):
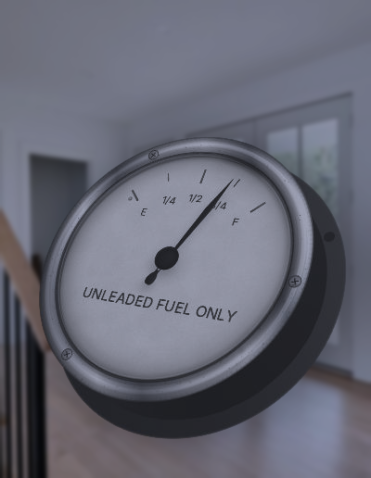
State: 0.75
